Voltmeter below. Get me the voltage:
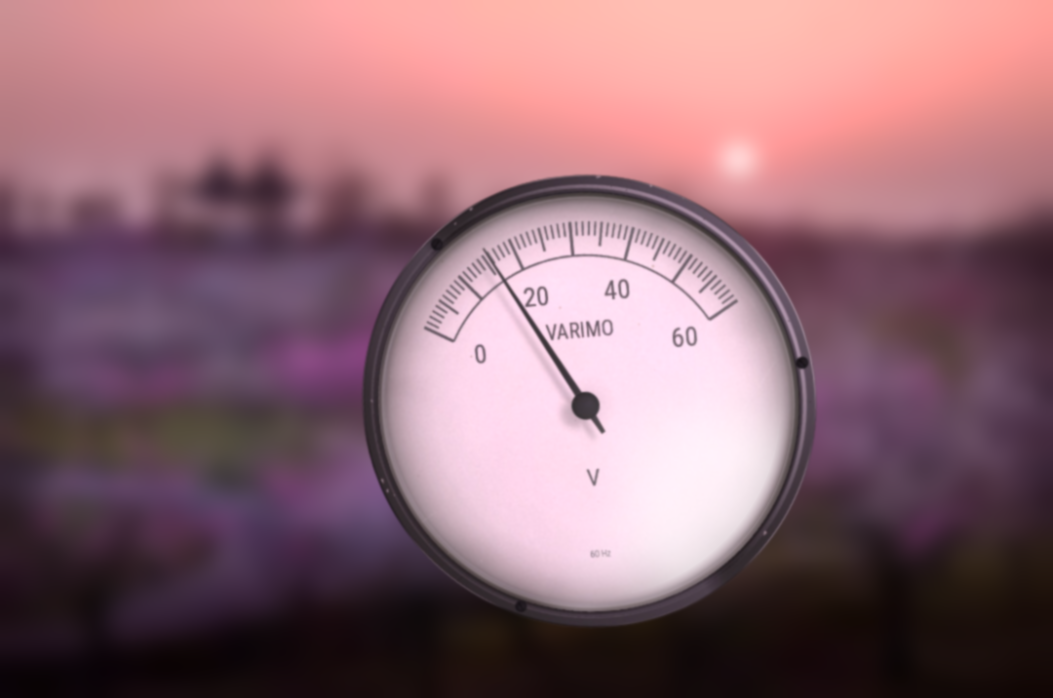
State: 16 V
